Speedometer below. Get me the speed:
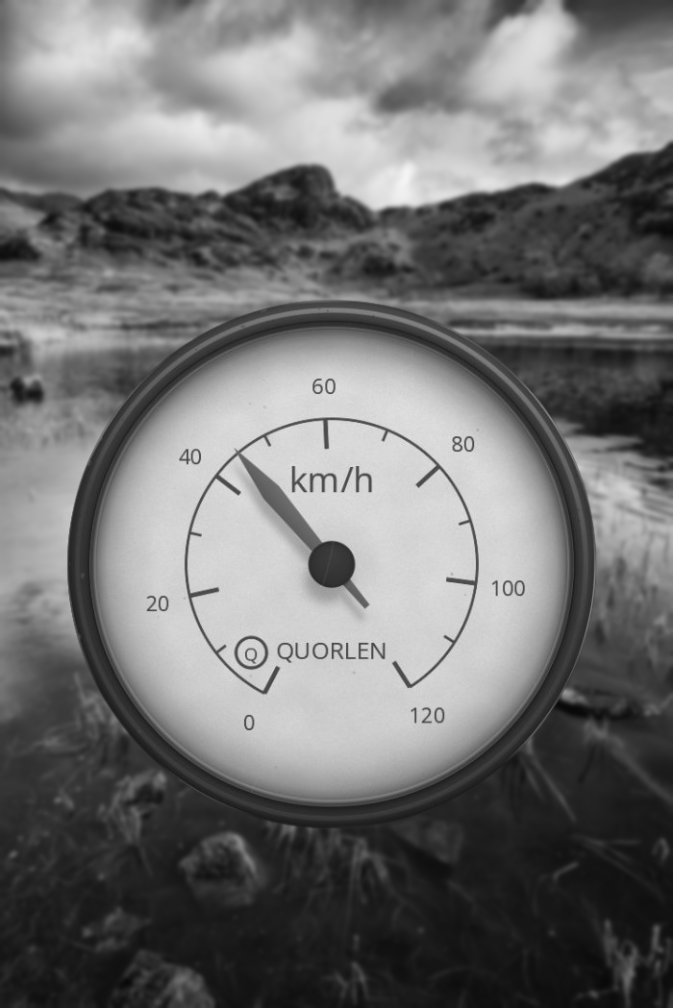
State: 45 km/h
